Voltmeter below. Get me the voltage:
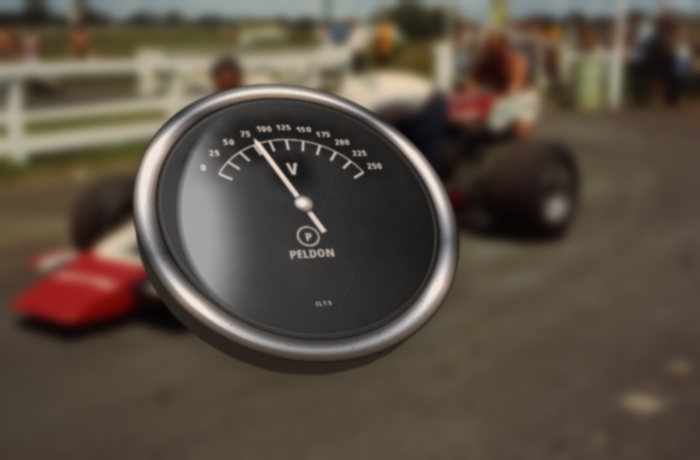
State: 75 V
